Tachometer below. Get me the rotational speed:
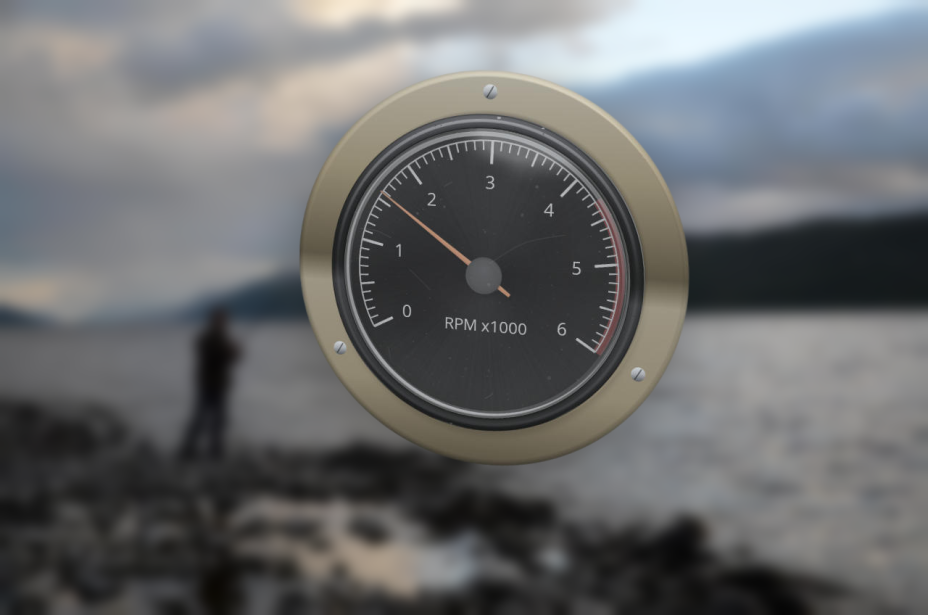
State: 1600 rpm
